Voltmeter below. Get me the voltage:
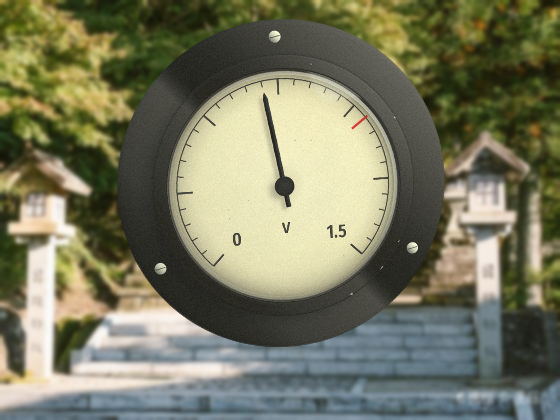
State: 0.7 V
